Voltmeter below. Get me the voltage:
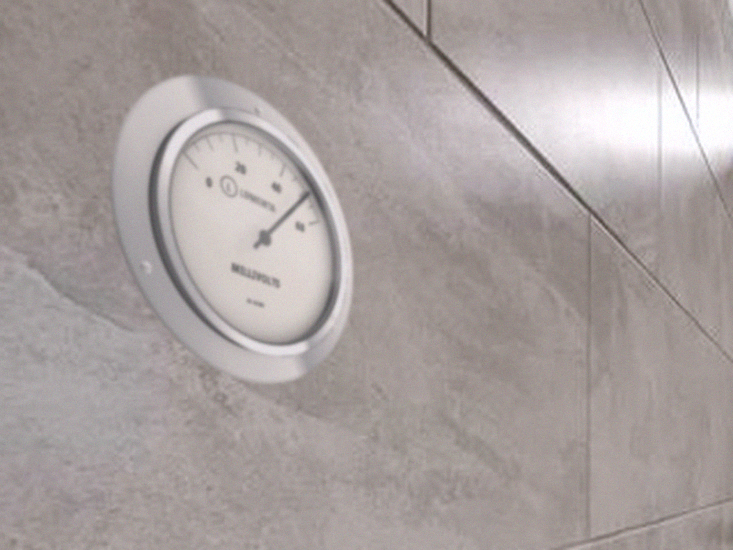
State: 50 mV
